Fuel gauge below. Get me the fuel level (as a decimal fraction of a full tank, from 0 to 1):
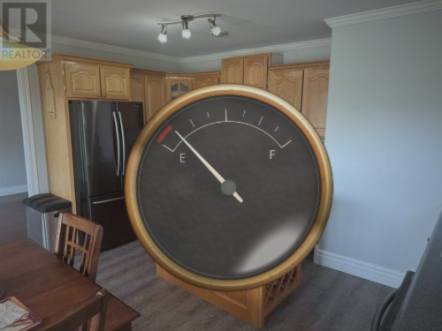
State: 0.125
